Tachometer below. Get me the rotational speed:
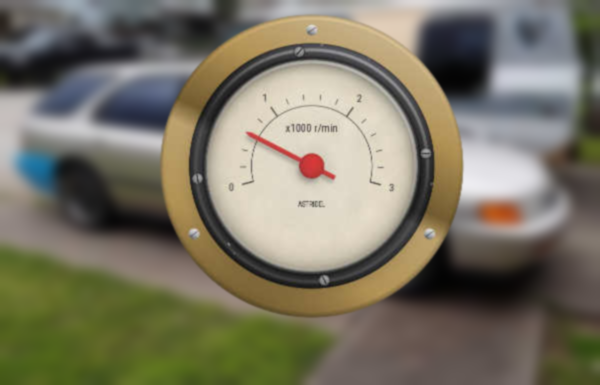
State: 600 rpm
